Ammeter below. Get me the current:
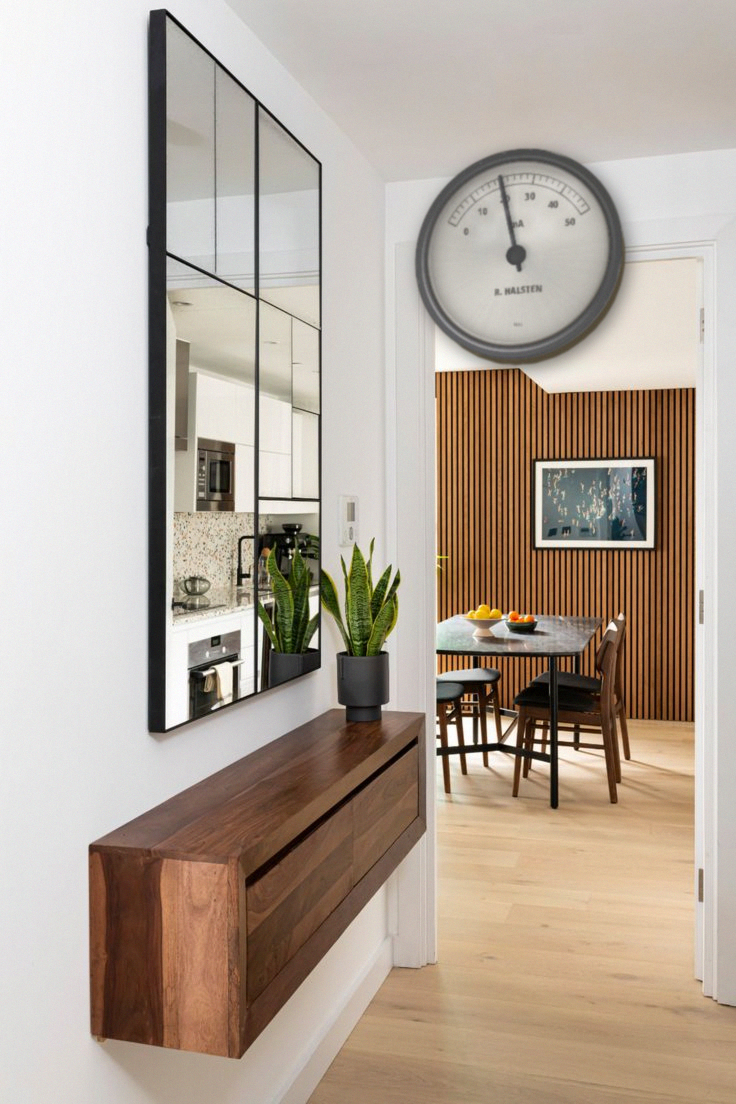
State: 20 mA
